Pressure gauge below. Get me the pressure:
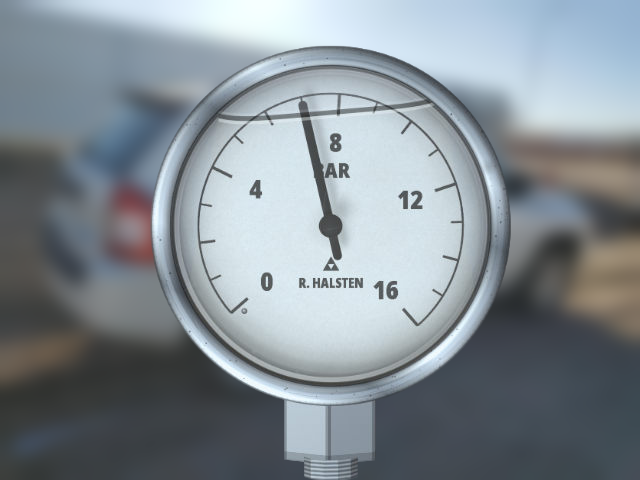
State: 7 bar
